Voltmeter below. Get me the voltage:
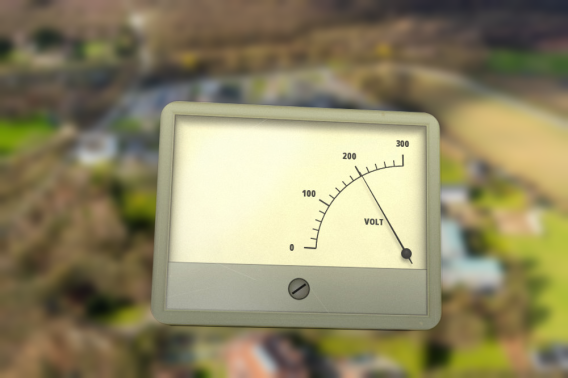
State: 200 V
